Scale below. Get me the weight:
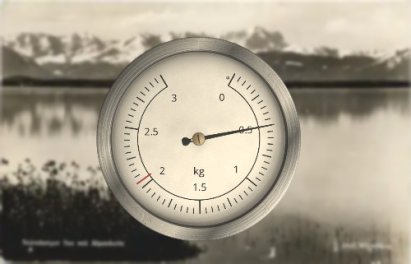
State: 0.5 kg
